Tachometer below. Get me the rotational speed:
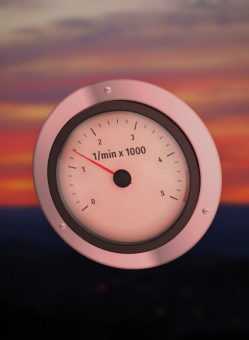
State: 1400 rpm
